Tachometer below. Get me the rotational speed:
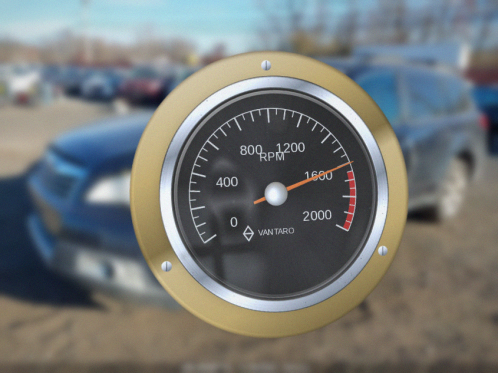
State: 1600 rpm
